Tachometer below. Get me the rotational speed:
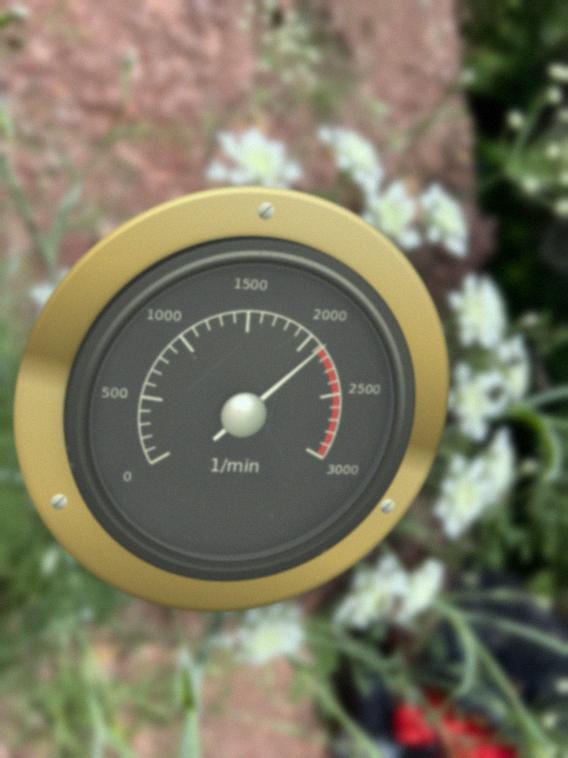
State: 2100 rpm
